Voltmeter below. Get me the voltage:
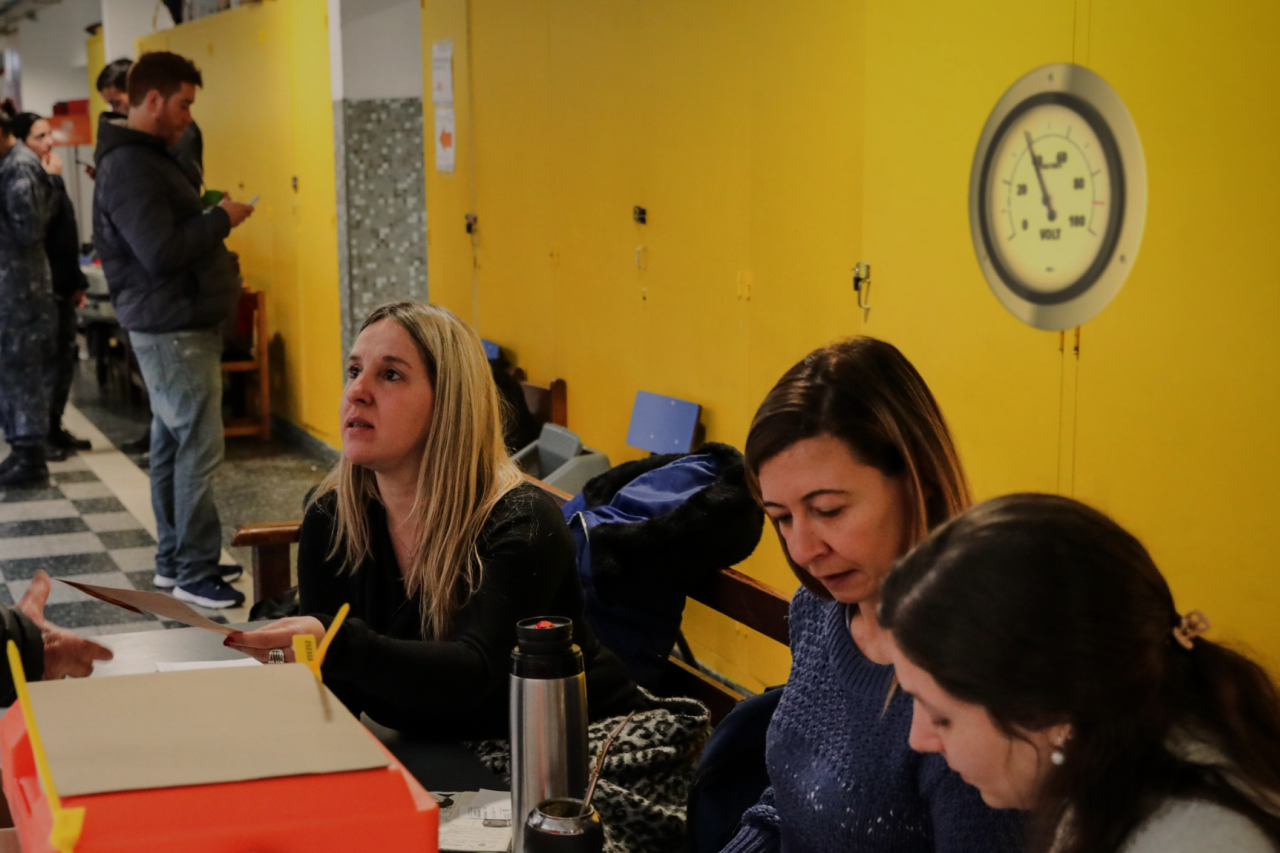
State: 40 V
